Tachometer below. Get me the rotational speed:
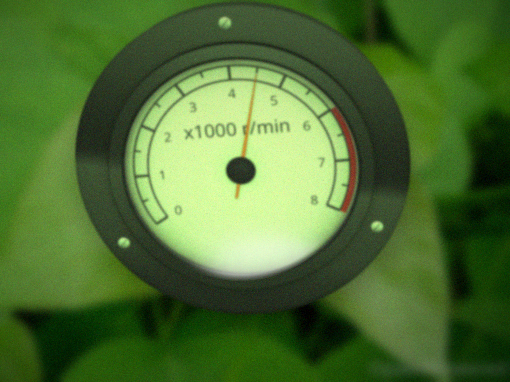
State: 4500 rpm
